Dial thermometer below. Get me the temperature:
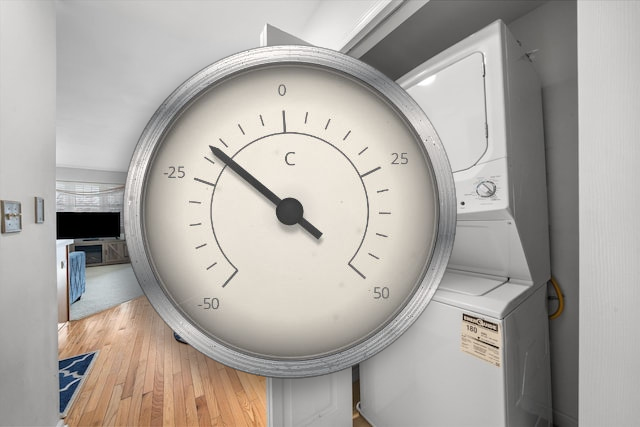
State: -17.5 °C
